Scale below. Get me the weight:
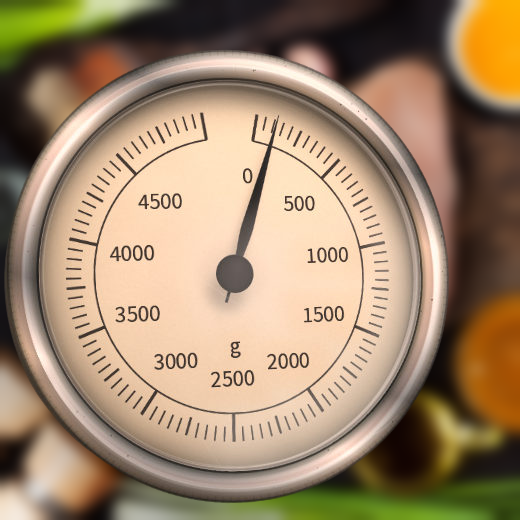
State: 100 g
